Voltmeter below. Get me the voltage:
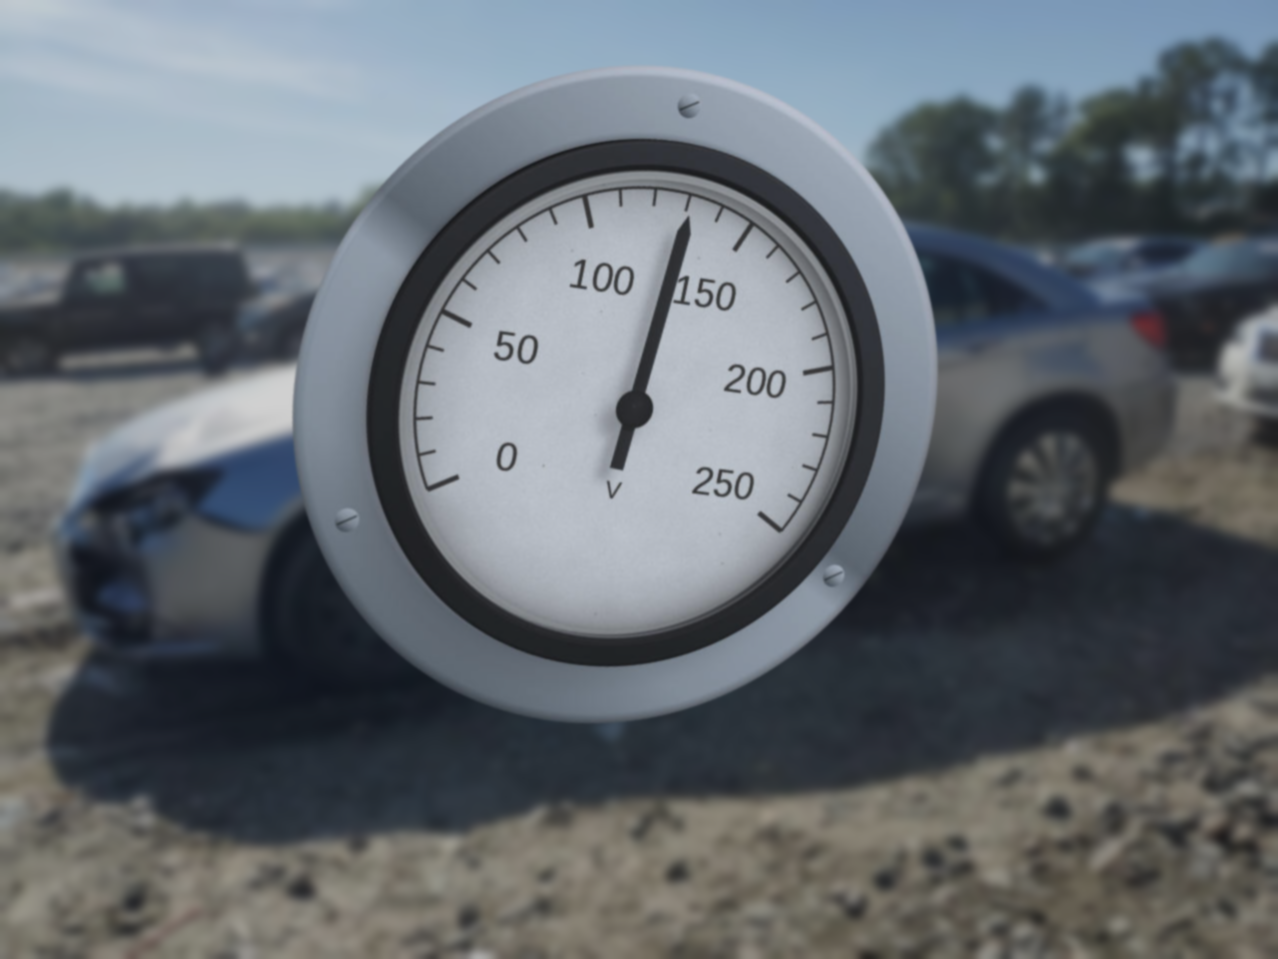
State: 130 V
